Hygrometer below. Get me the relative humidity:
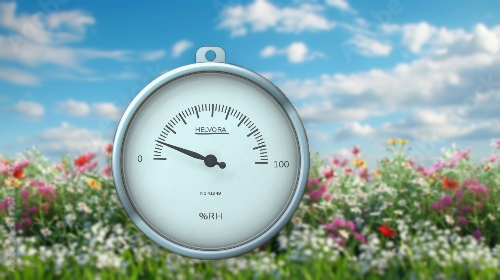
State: 10 %
